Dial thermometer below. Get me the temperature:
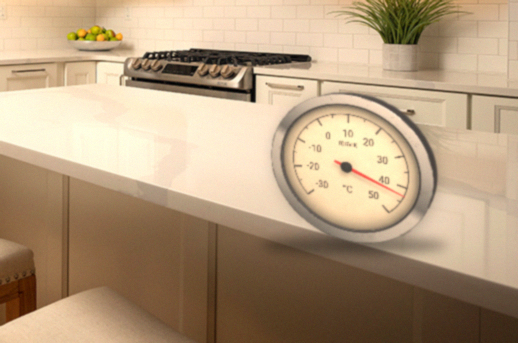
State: 42.5 °C
